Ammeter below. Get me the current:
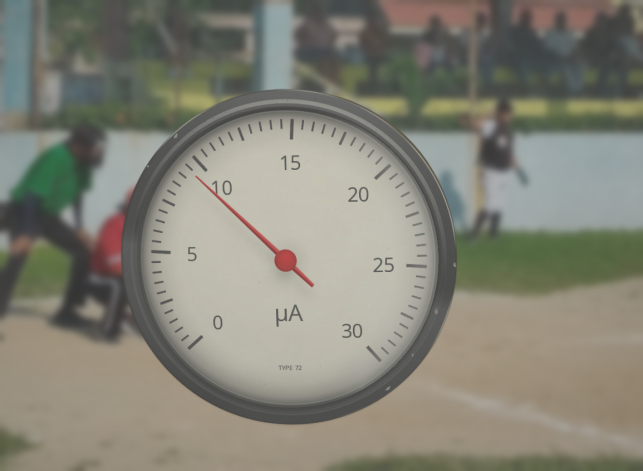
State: 9.5 µA
